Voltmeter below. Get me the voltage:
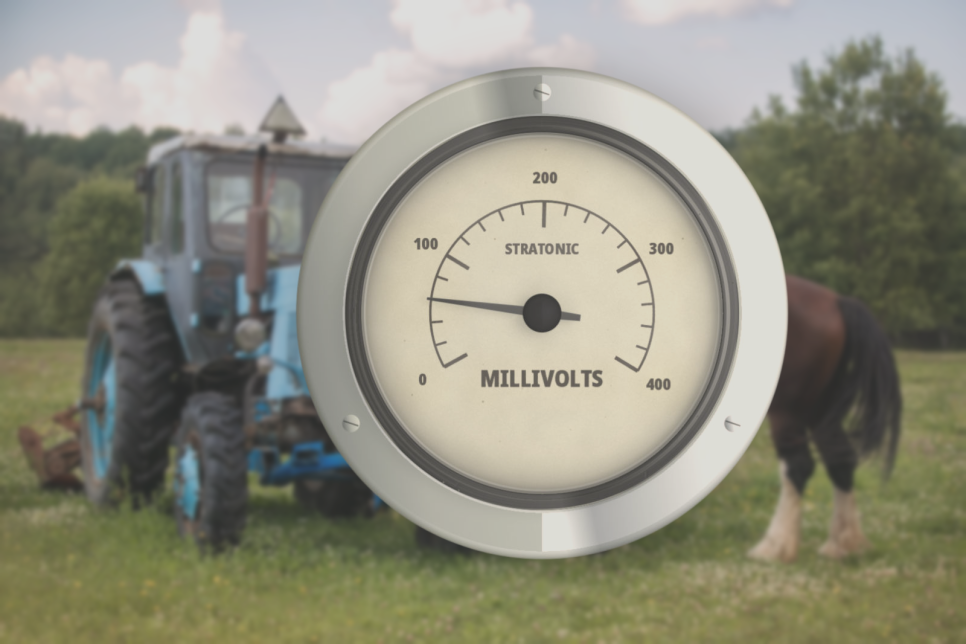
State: 60 mV
